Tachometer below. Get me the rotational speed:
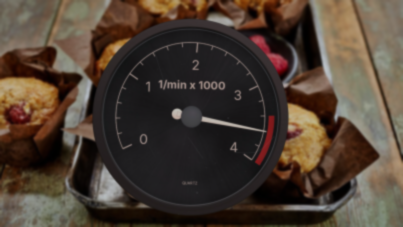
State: 3600 rpm
